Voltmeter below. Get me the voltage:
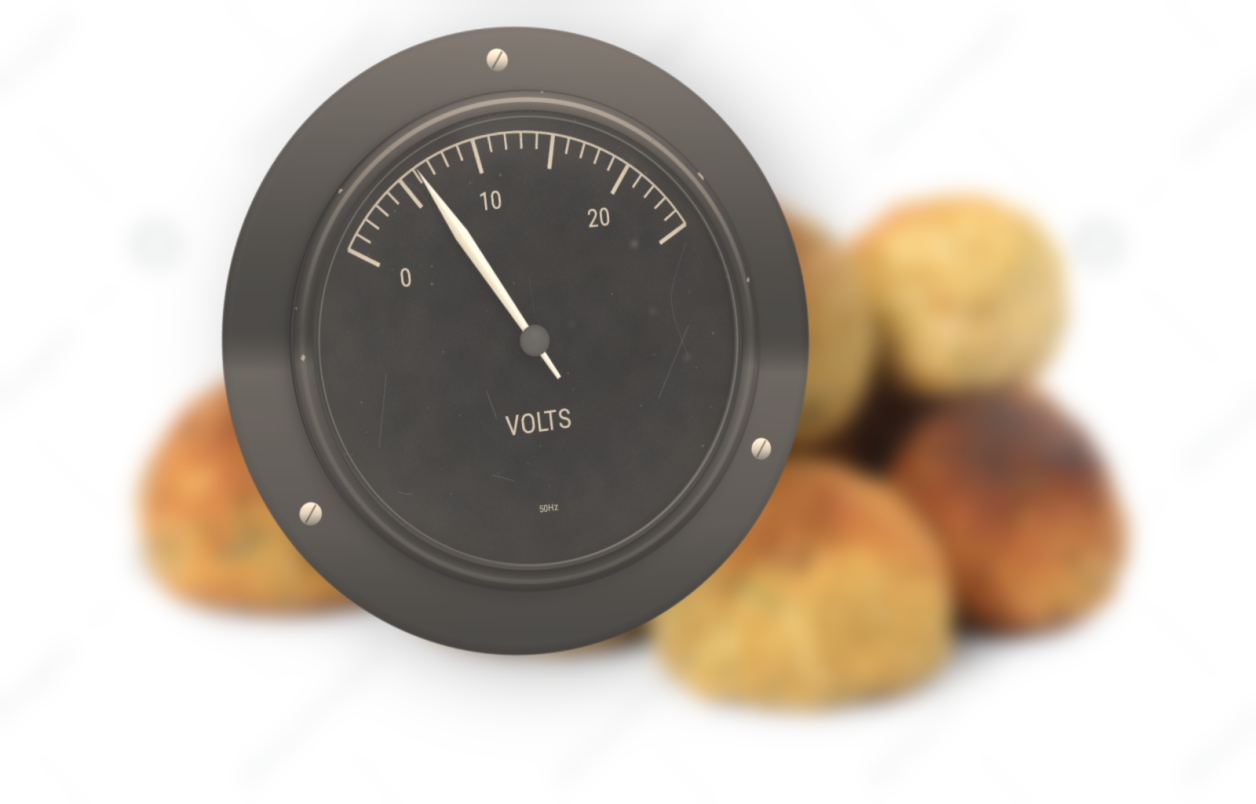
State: 6 V
